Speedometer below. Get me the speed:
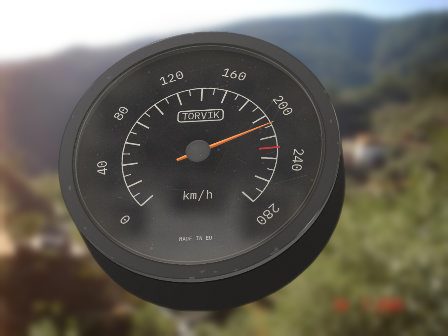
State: 210 km/h
